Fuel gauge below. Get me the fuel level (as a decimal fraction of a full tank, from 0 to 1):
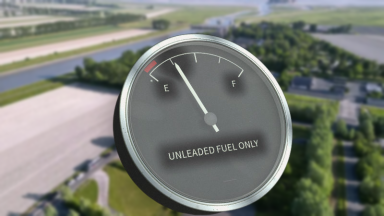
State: 0.25
